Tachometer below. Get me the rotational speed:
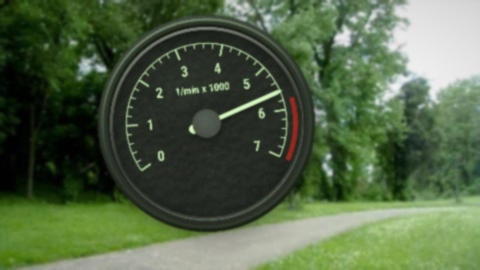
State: 5600 rpm
